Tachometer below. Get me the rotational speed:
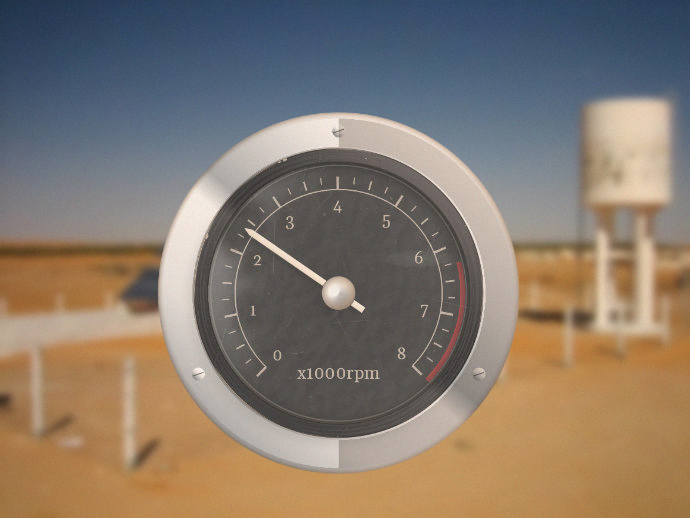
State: 2375 rpm
